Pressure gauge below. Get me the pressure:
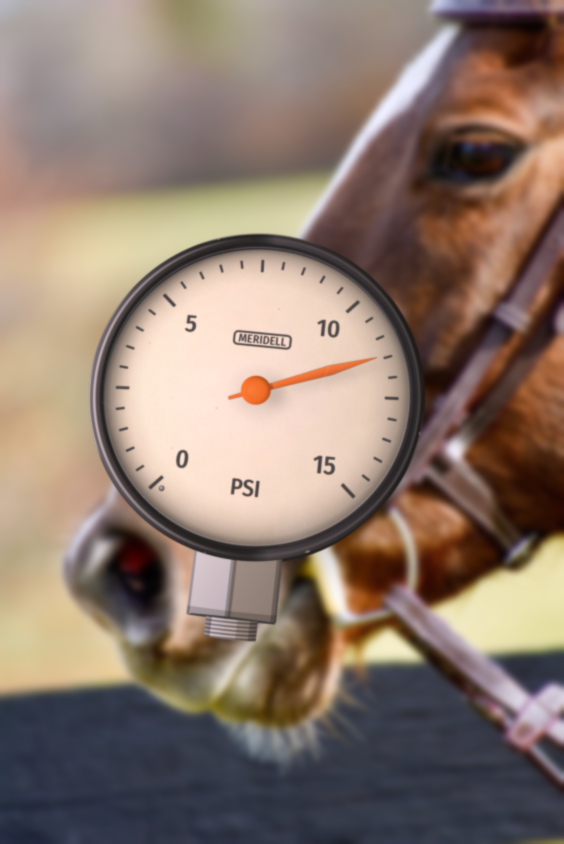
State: 11.5 psi
